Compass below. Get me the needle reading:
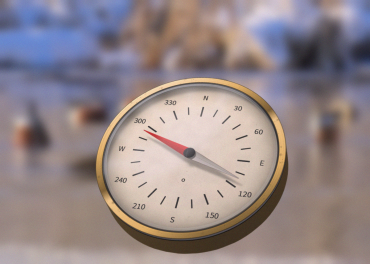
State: 292.5 °
